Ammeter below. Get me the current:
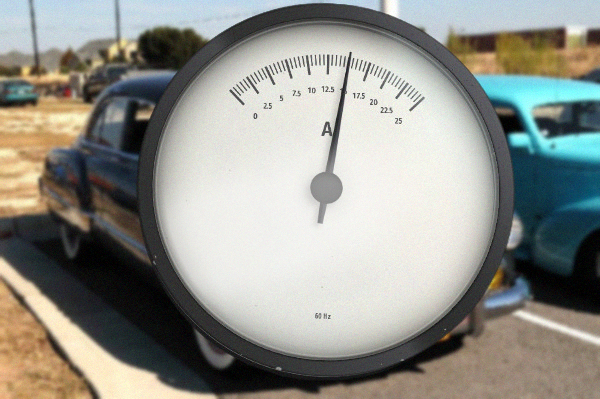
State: 15 A
